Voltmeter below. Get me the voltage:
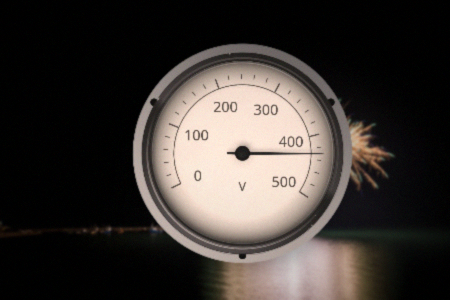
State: 430 V
